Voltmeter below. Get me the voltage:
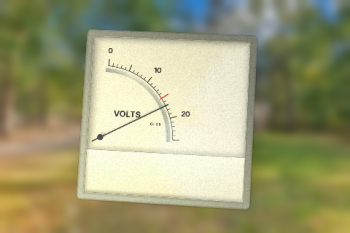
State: 17 V
